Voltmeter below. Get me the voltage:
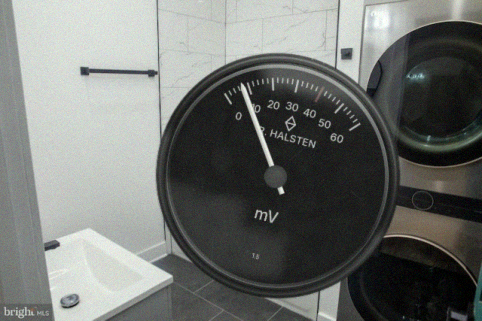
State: 8 mV
